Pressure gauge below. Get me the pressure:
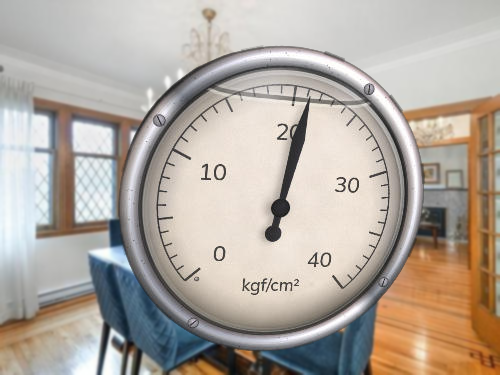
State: 21 kg/cm²
